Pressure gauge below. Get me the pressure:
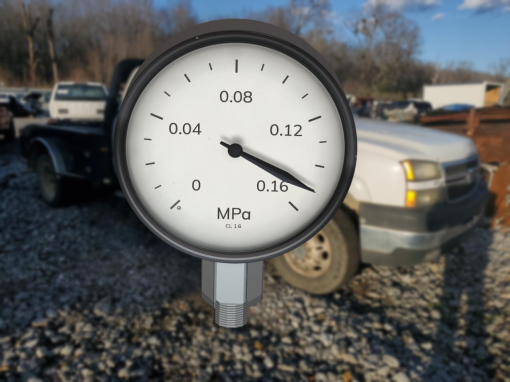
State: 0.15 MPa
